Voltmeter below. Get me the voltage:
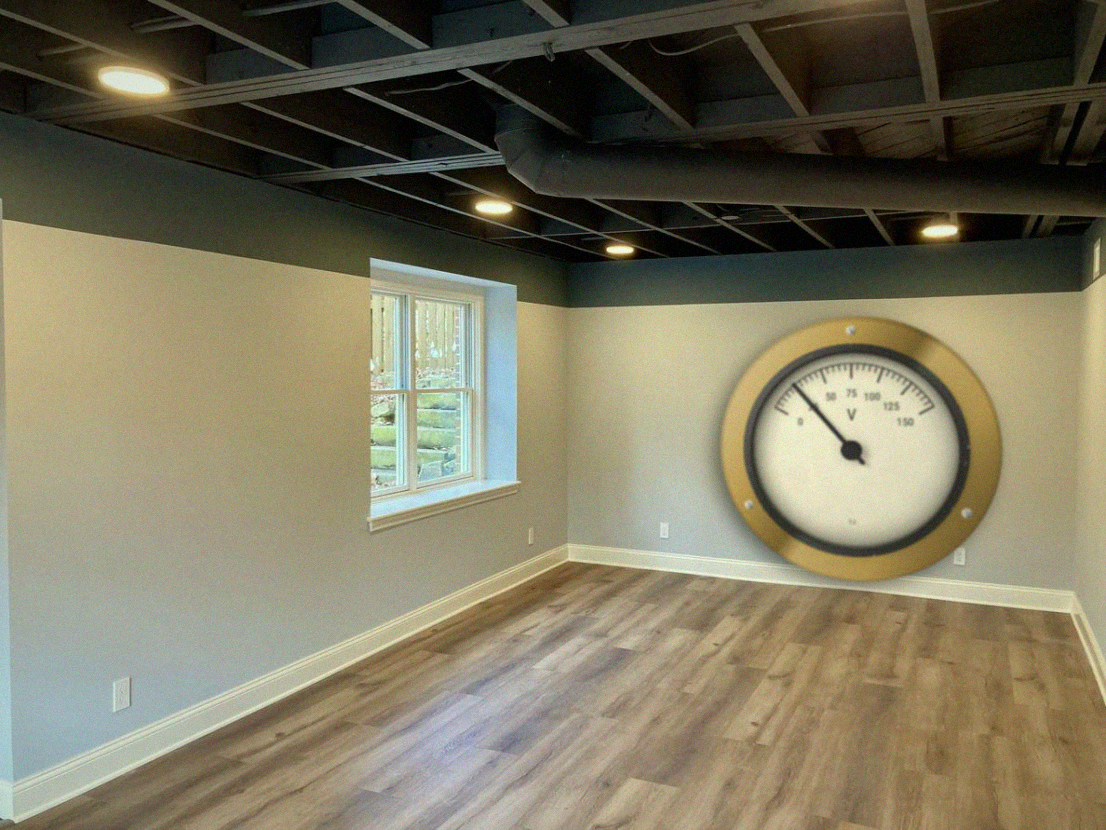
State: 25 V
